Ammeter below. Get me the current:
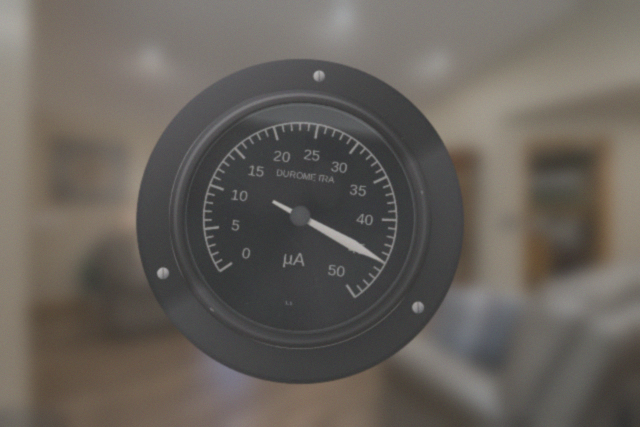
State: 45 µA
